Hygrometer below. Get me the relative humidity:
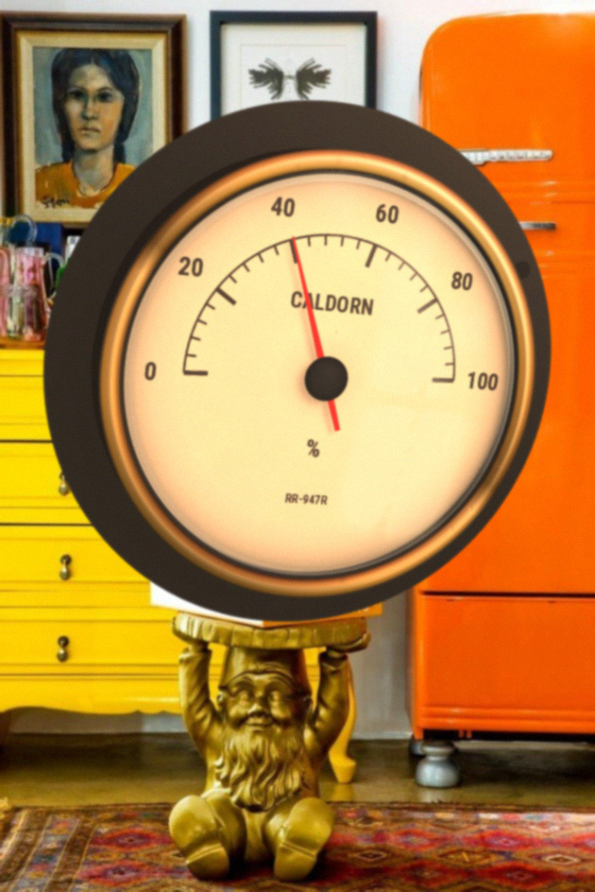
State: 40 %
